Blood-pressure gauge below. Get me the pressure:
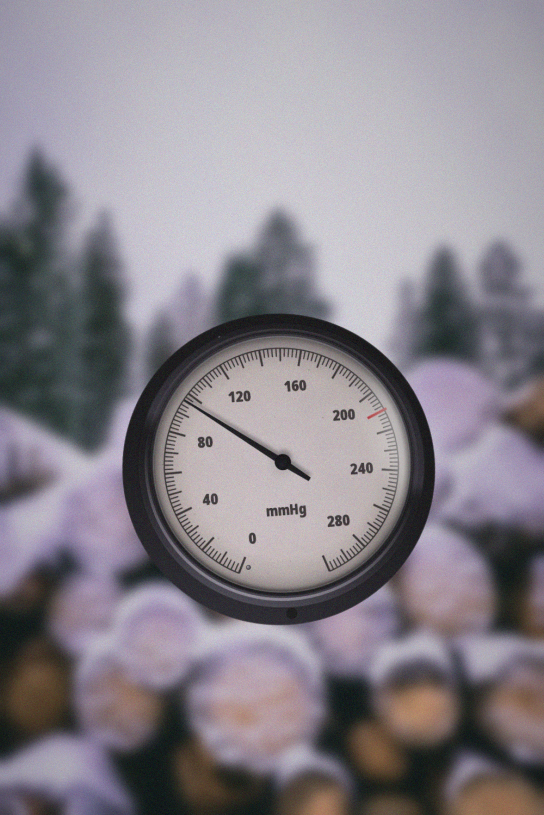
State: 96 mmHg
